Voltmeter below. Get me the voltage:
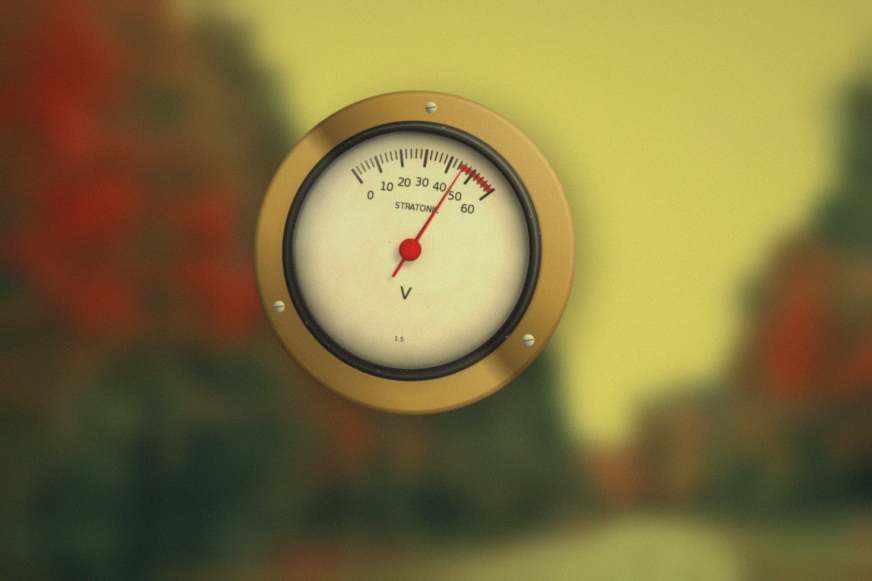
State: 46 V
